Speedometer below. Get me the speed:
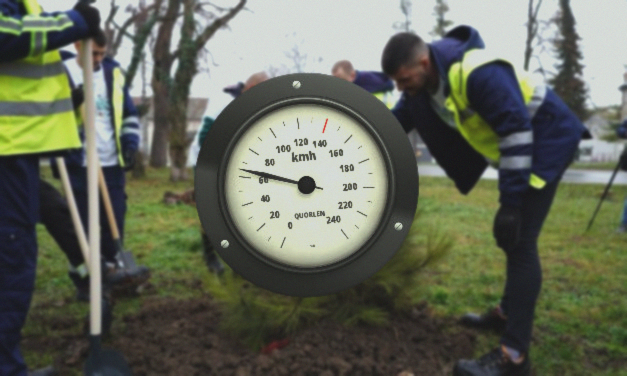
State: 65 km/h
